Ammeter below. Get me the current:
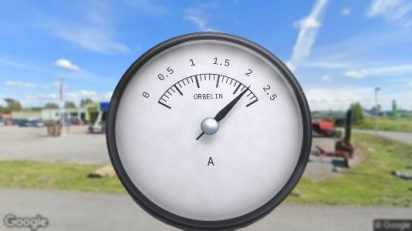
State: 2.2 A
